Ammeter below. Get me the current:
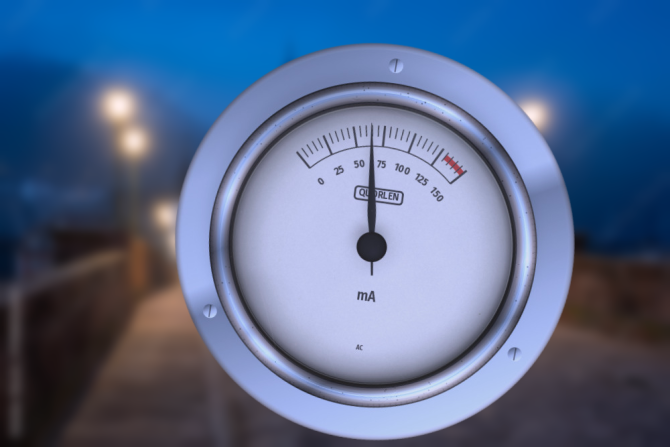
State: 65 mA
